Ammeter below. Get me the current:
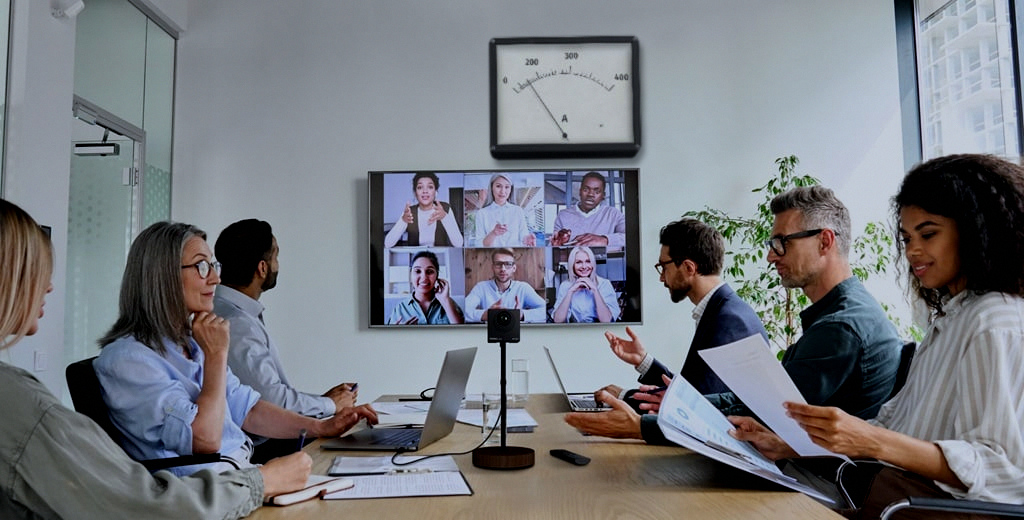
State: 150 A
